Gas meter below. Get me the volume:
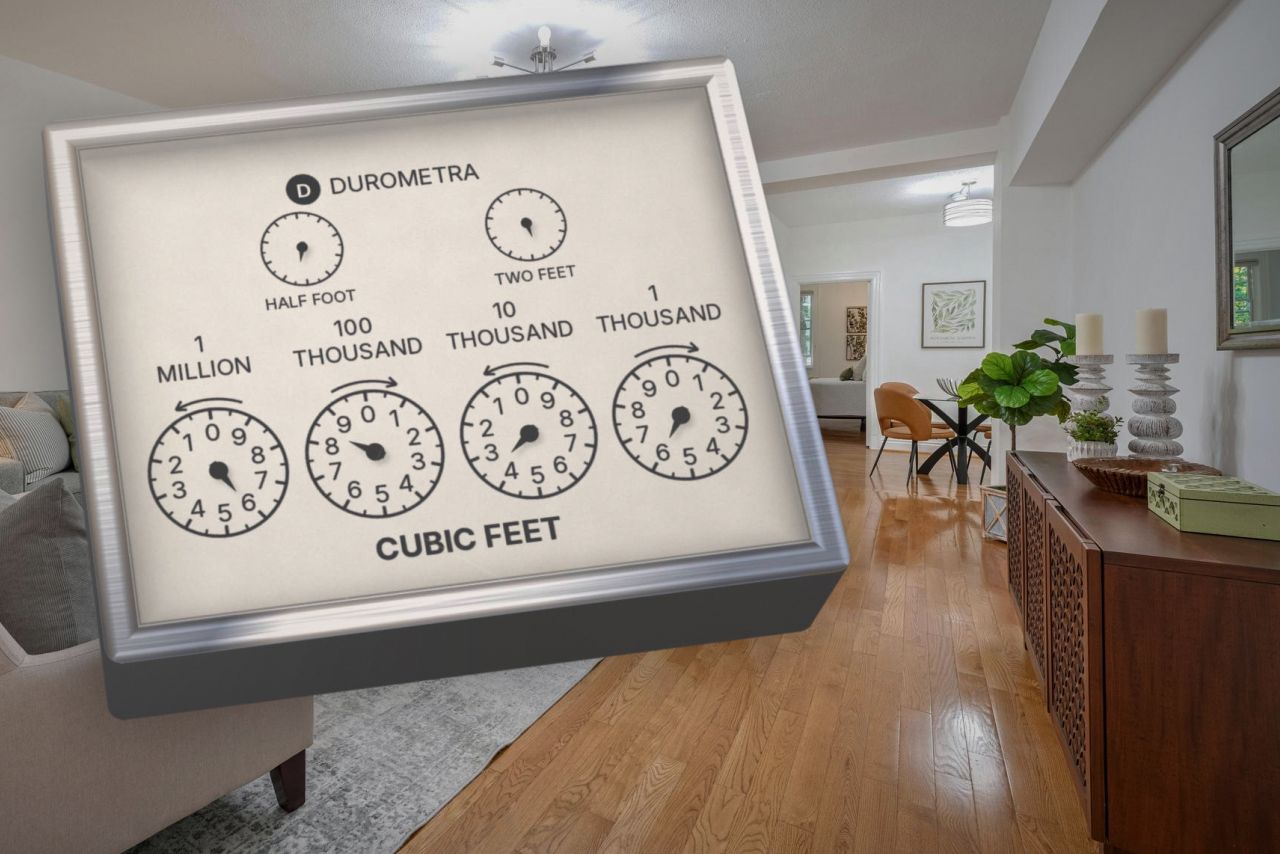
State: 583600 ft³
